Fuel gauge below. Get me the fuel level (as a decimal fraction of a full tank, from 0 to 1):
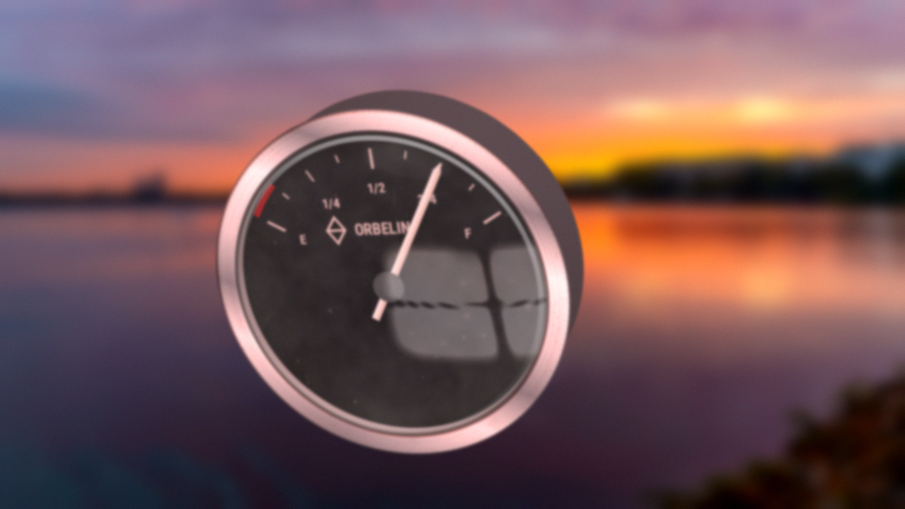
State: 0.75
